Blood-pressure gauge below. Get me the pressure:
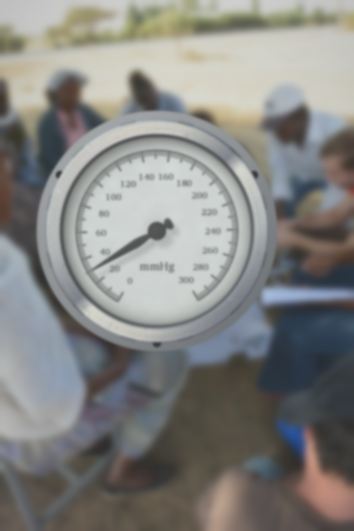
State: 30 mmHg
